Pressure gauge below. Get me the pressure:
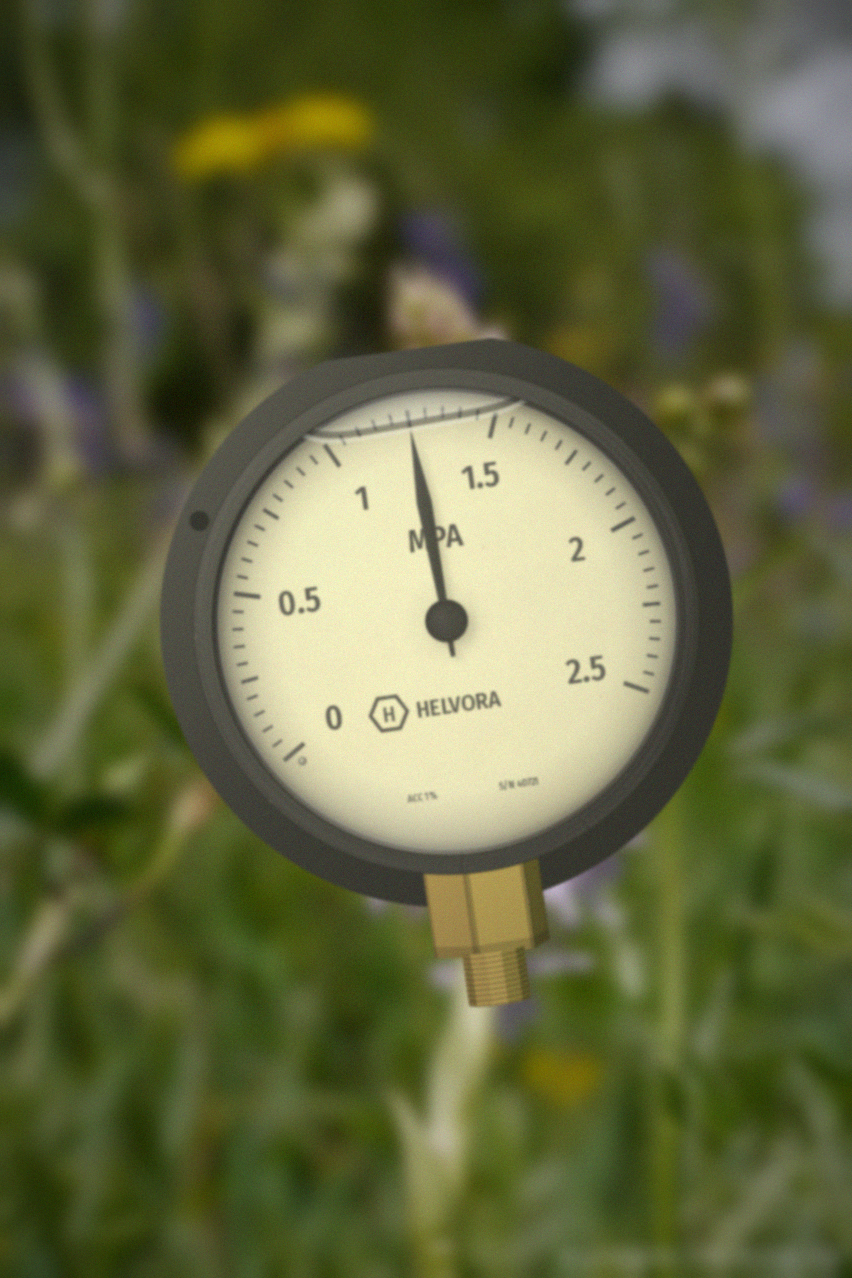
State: 1.25 MPa
